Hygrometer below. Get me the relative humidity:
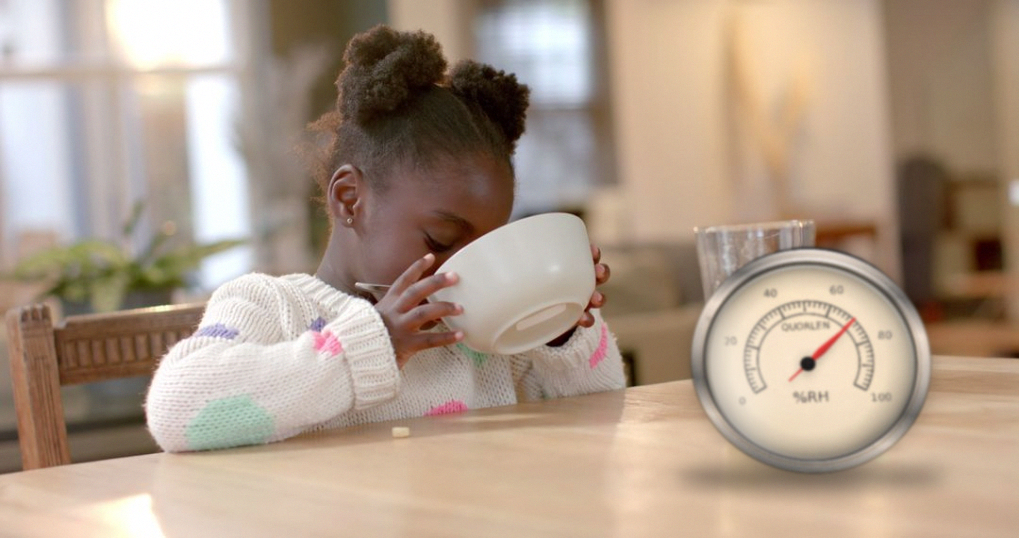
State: 70 %
